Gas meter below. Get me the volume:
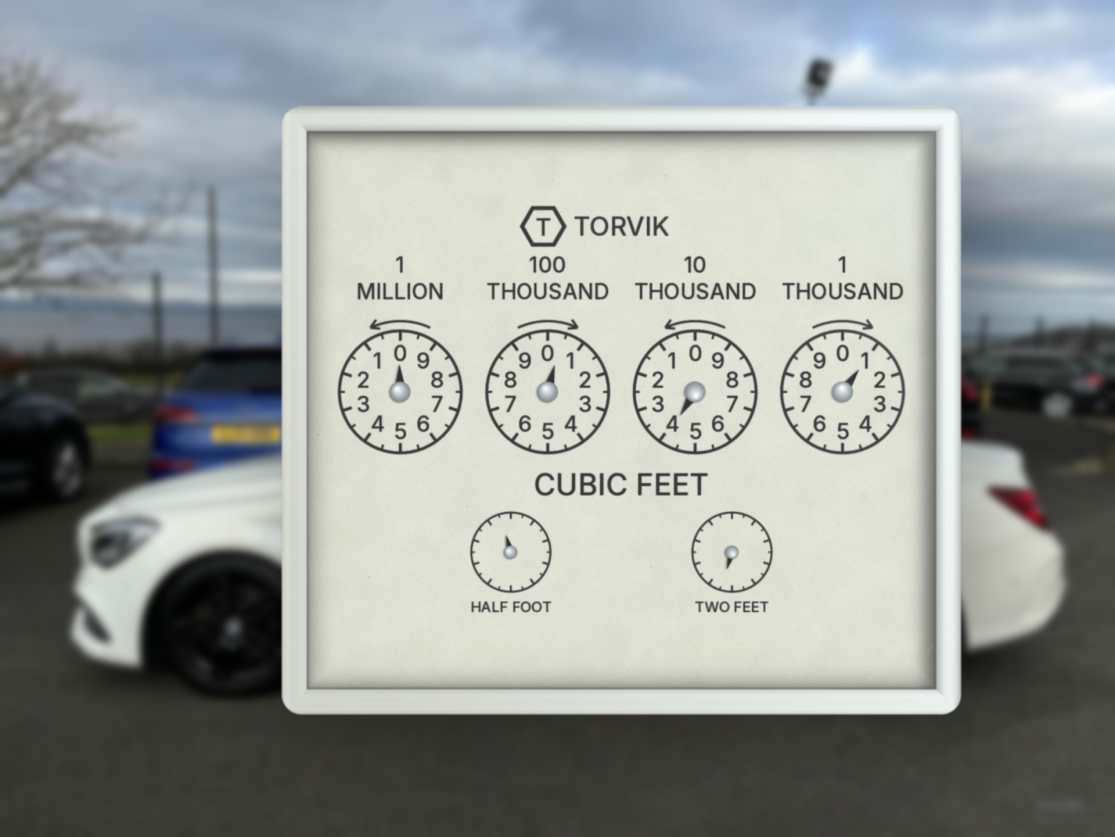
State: 4100 ft³
